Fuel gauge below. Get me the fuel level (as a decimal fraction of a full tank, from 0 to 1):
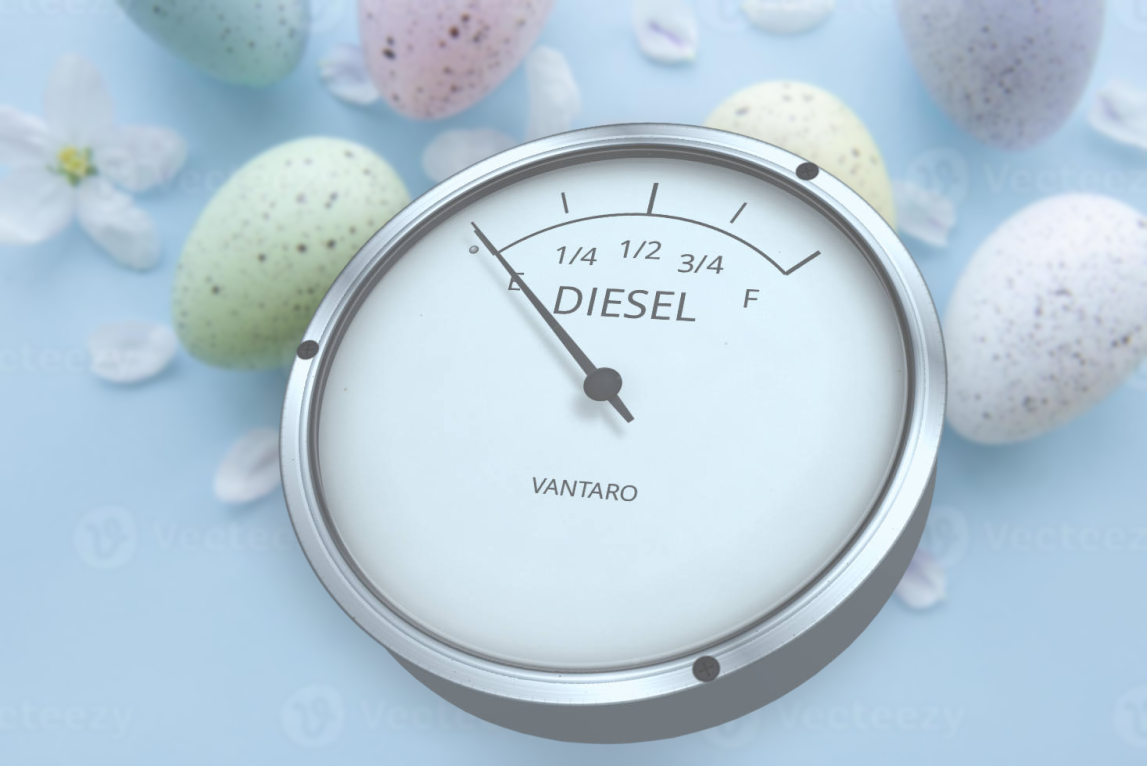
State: 0
